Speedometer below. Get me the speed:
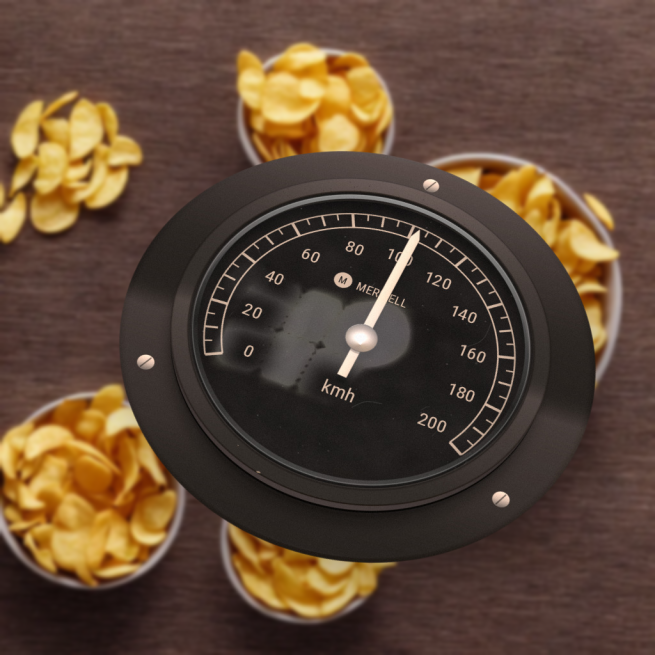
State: 102.5 km/h
